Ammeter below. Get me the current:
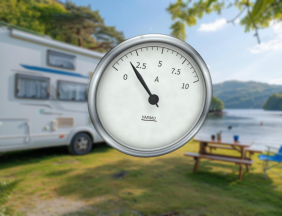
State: 1.5 A
